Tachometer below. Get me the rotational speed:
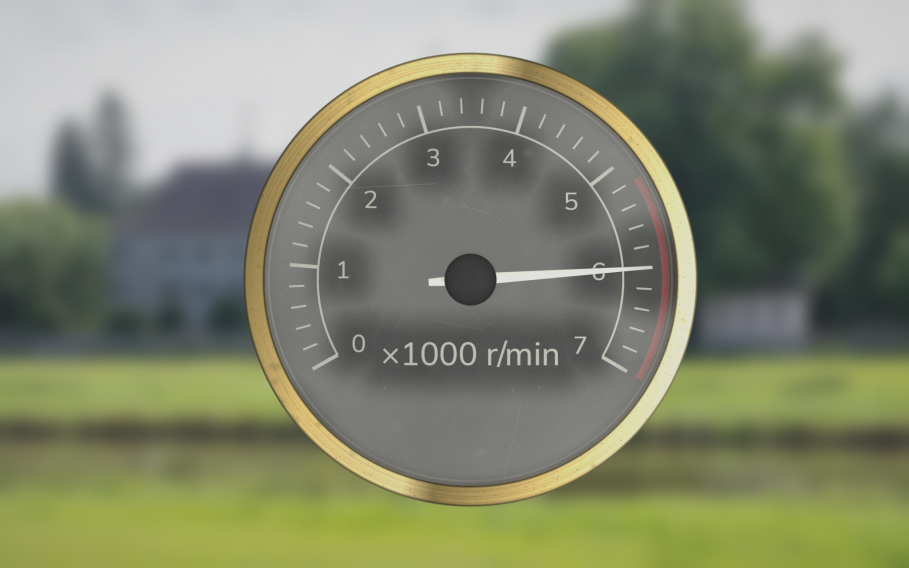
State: 6000 rpm
